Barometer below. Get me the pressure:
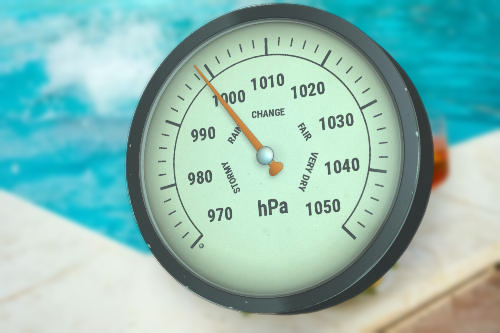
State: 999 hPa
